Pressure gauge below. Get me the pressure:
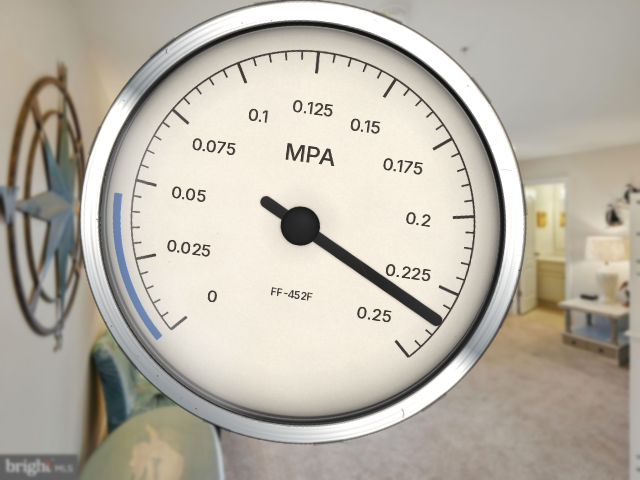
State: 0.235 MPa
